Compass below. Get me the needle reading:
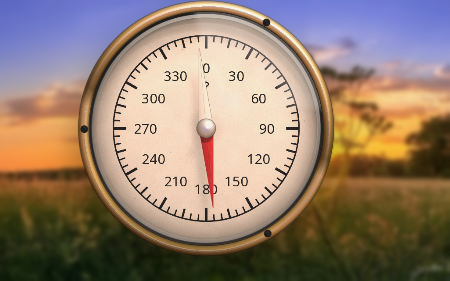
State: 175 °
